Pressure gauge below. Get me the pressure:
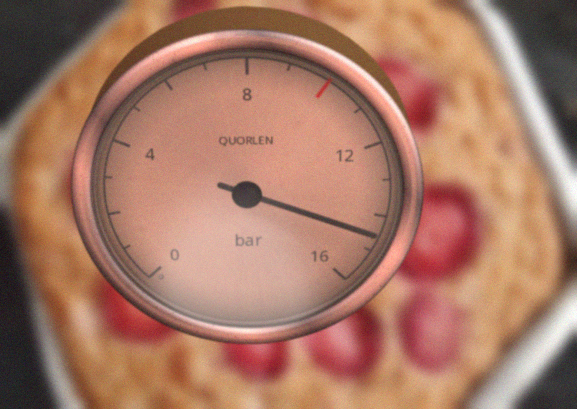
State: 14.5 bar
